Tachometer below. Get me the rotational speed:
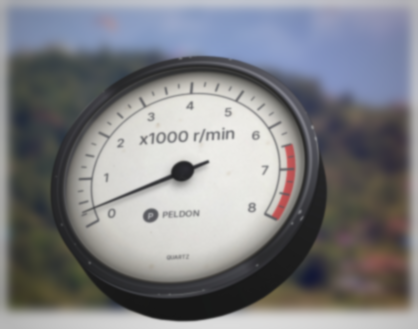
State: 250 rpm
